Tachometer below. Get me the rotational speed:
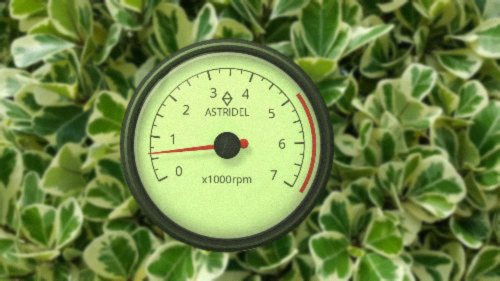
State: 625 rpm
